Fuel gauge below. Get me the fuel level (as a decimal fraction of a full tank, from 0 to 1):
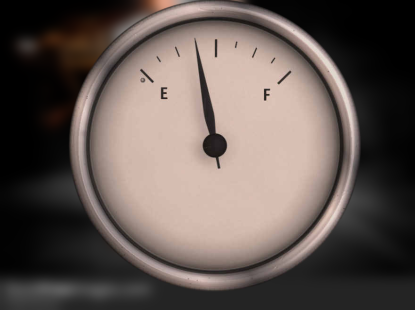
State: 0.375
